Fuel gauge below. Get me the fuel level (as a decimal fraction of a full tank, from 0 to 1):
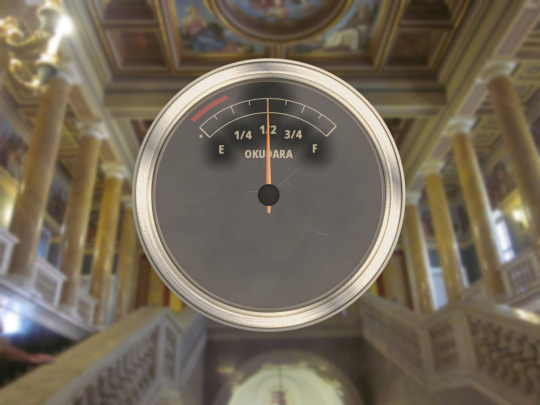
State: 0.5
